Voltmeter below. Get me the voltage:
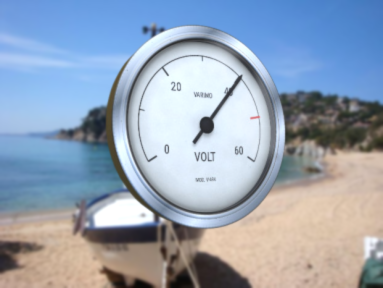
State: 40 V
